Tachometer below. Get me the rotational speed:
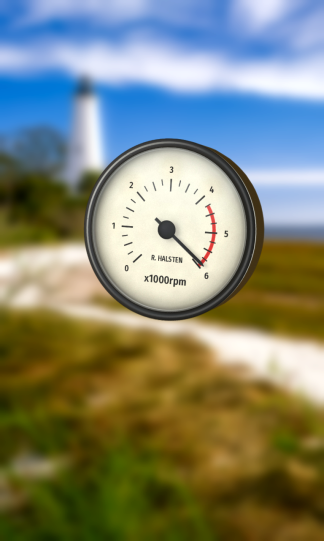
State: 5875 rpm
